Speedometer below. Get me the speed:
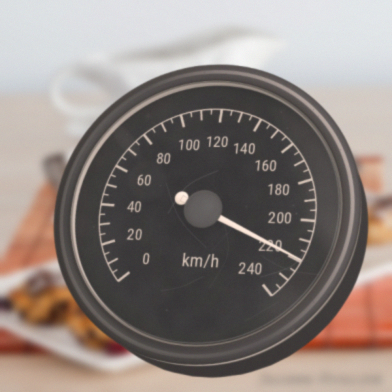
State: 220 km/h
